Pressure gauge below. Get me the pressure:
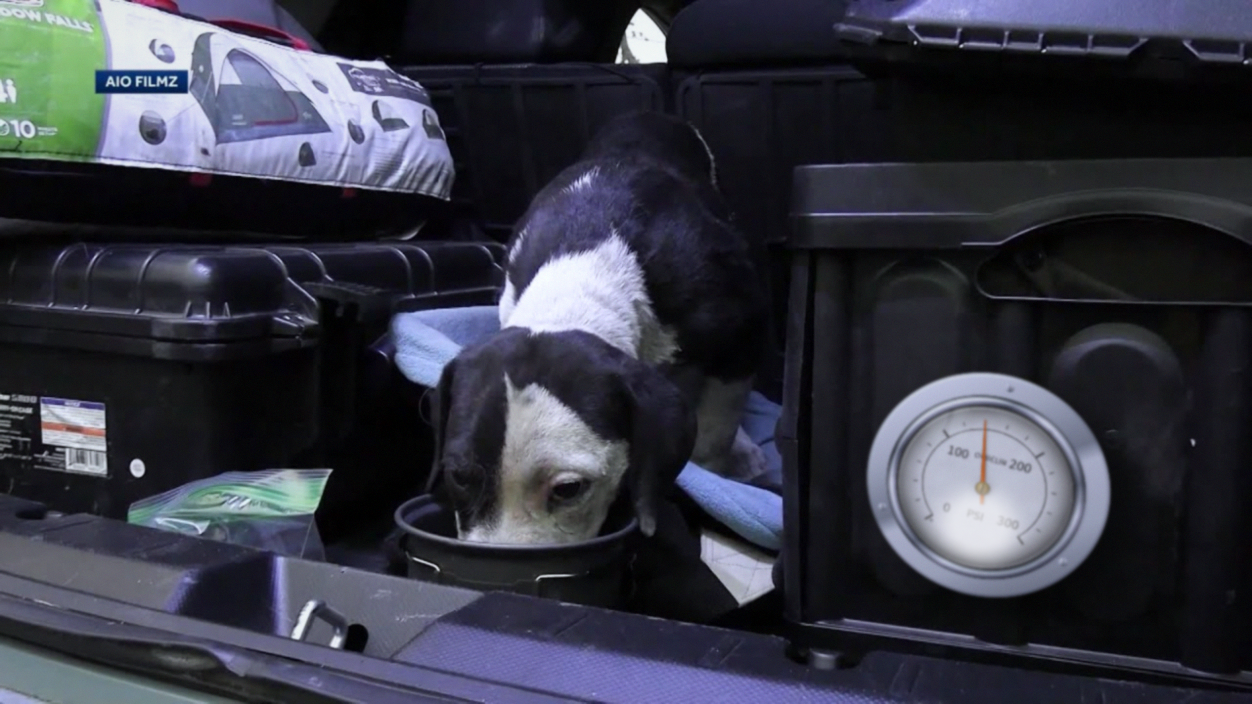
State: 140 psi
